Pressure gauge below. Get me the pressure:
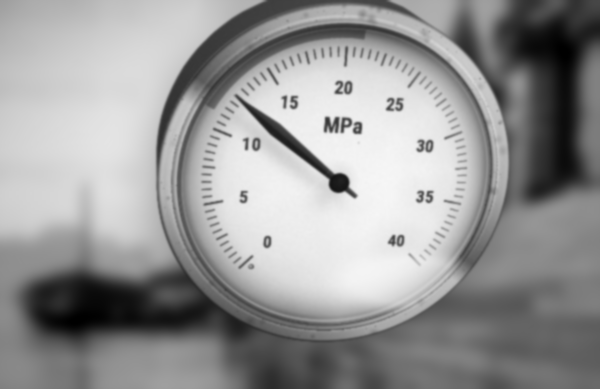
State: 12.5 MPa
